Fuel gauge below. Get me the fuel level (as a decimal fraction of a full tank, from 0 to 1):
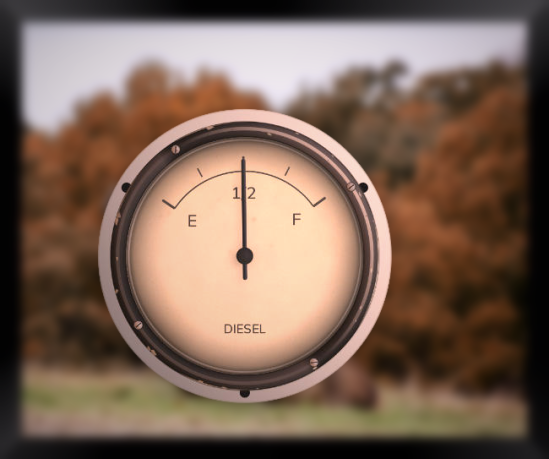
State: 0.5
